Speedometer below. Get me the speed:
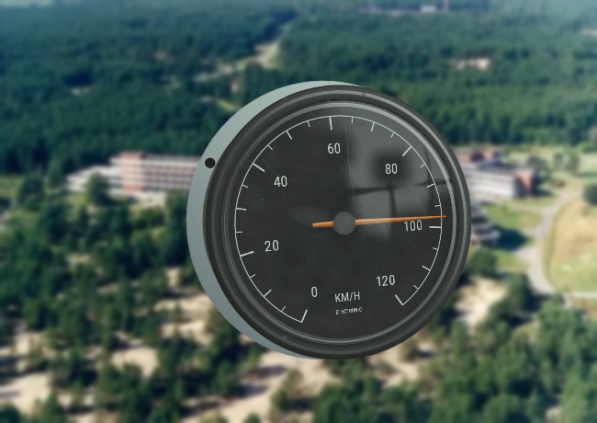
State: 97.5 km/h
